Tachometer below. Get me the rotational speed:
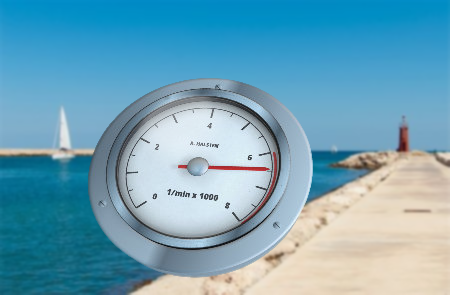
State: 6500 rpm
